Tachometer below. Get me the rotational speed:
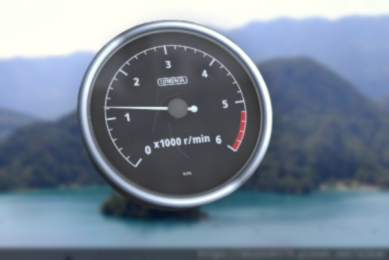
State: 1200 rpm
